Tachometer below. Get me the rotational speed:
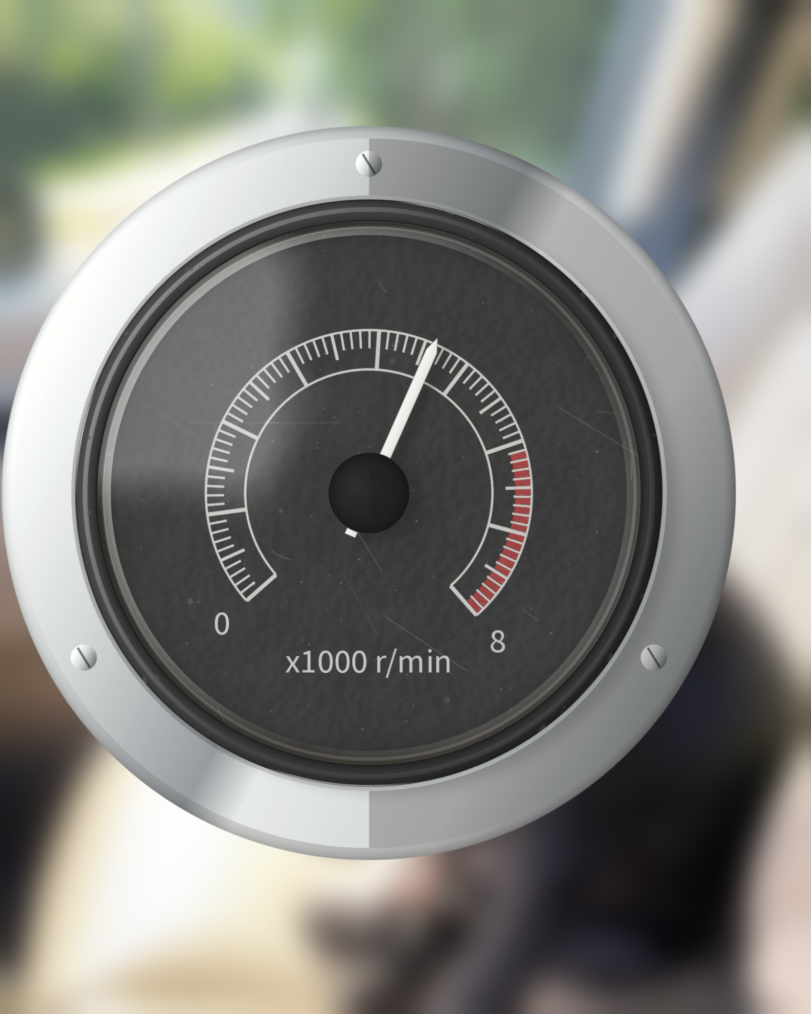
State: 4600 rpm
